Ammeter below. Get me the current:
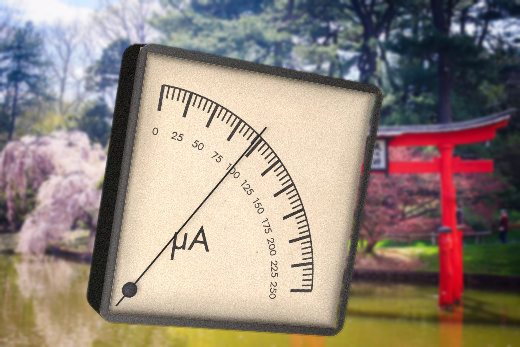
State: 95 µA
